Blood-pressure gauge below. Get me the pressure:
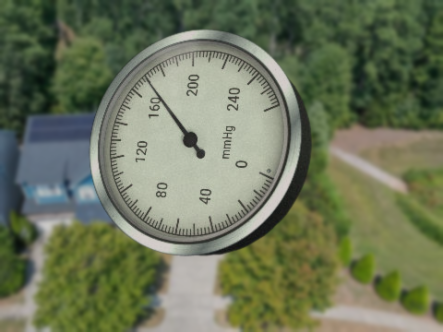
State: 170 mmHg
